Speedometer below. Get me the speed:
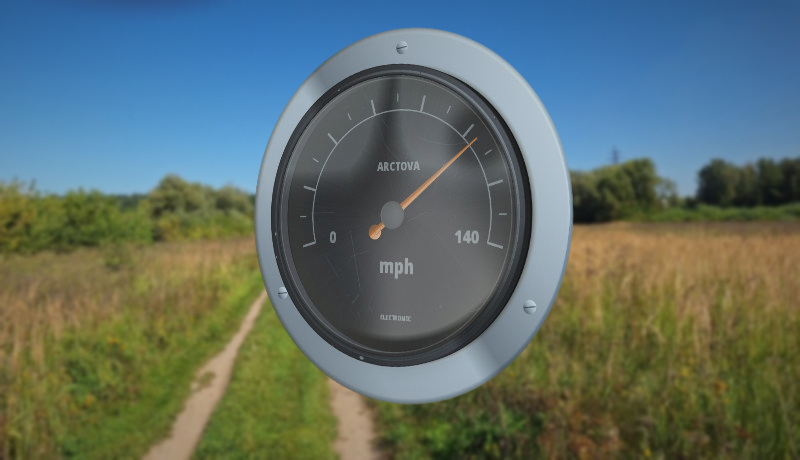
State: 105 mph
